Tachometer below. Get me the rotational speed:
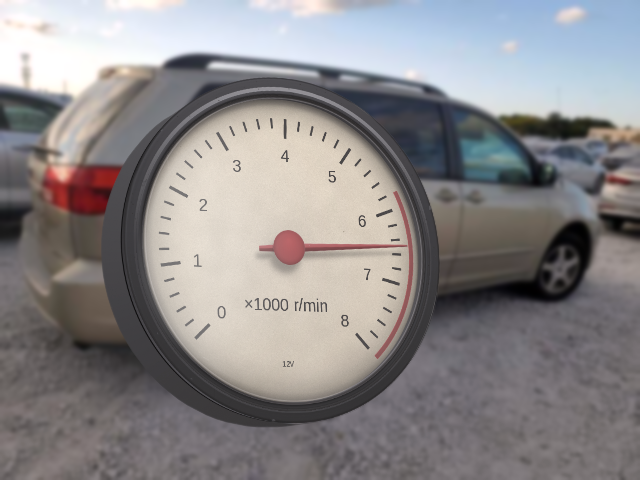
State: 6500 rpm
